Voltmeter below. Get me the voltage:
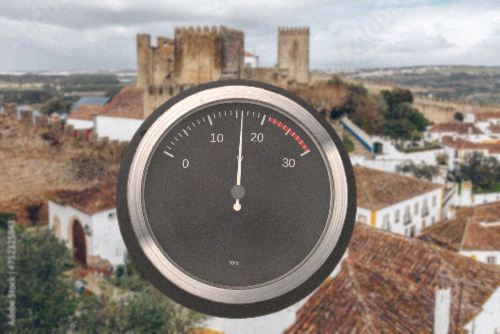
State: 16 V
